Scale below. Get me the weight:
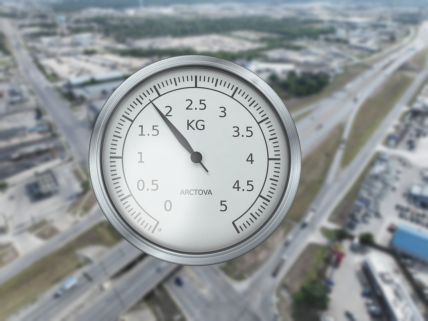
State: 1.85 kg
